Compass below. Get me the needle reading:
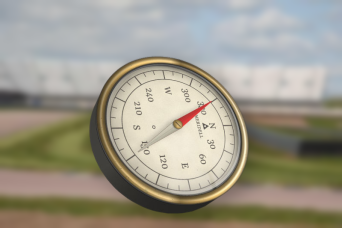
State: 330 °
